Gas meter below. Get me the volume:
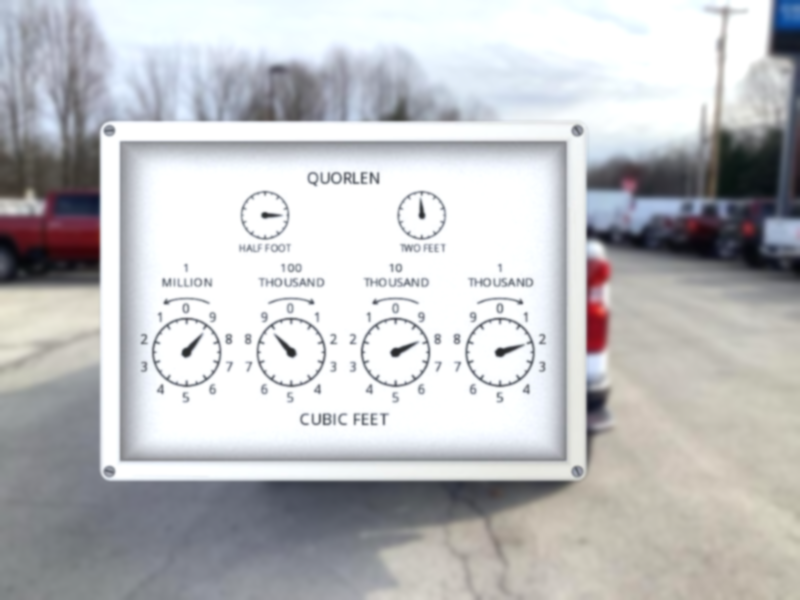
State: 888200 ft³
